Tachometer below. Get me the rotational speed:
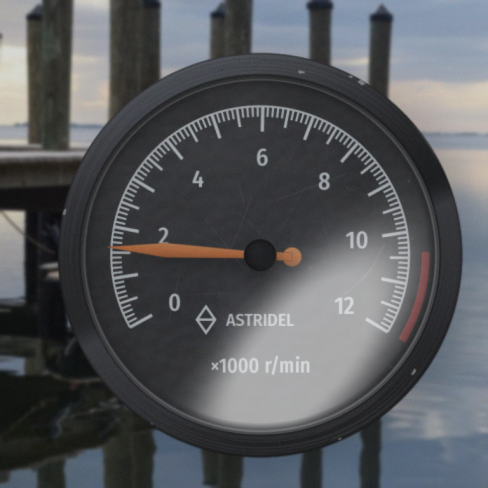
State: 1600 rpm
